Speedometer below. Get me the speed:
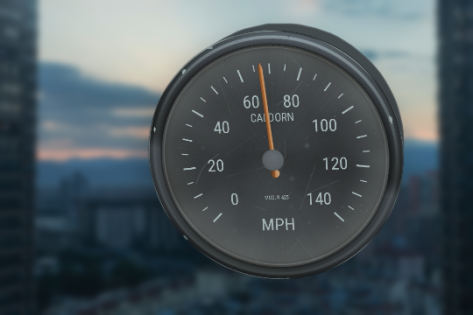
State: 67.5 mph
